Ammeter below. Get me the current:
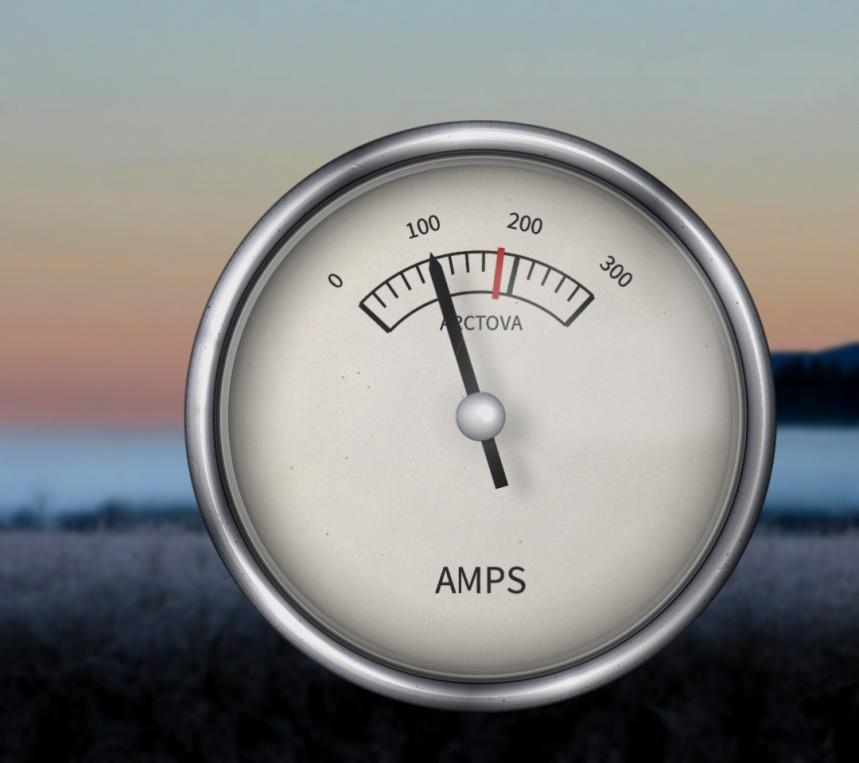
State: 100 A
